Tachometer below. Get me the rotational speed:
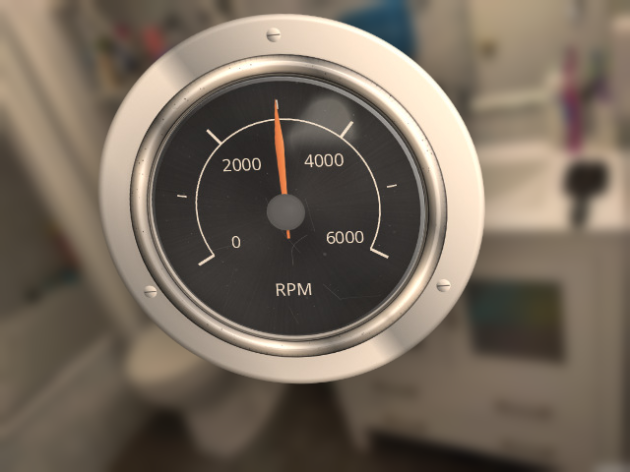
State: 3000 rpm
